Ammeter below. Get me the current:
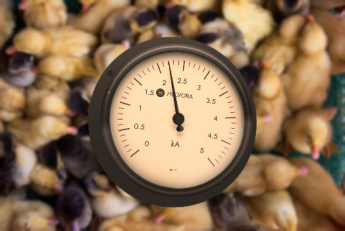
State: 2.2 kA
